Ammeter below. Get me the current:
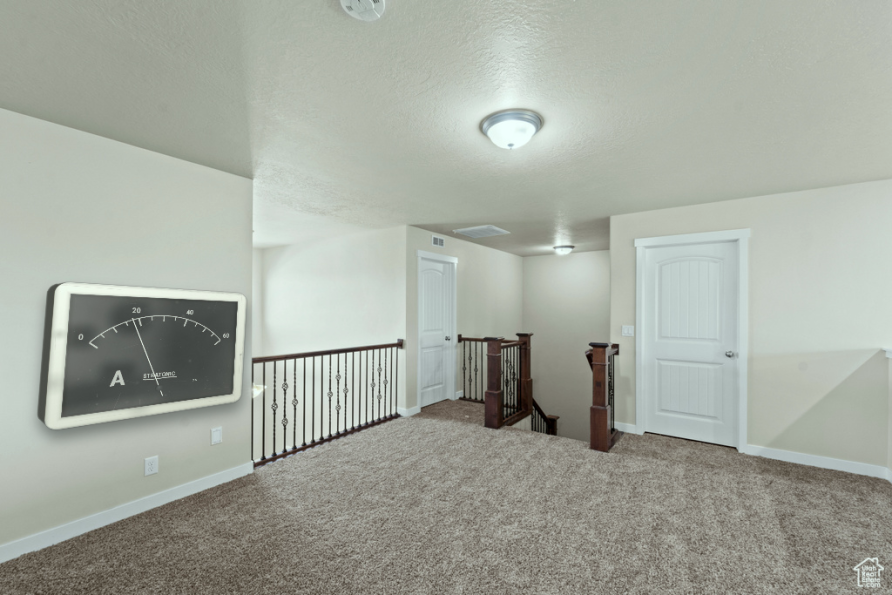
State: 17.5 A
